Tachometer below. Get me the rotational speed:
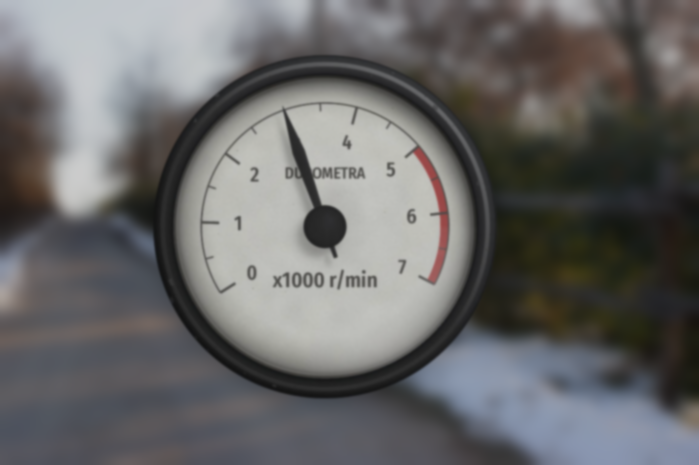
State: 3000 rpm
